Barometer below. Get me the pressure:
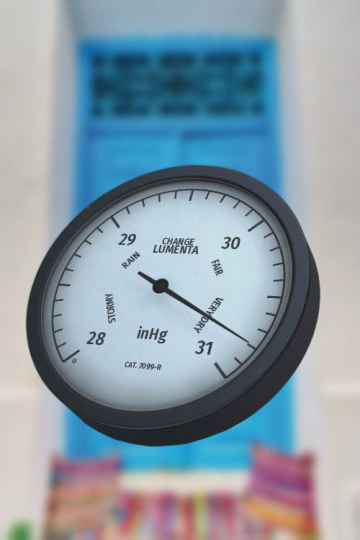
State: 30.8 inHg
